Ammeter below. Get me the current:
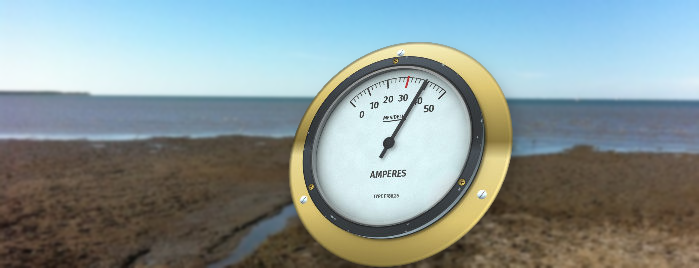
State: 40 A
